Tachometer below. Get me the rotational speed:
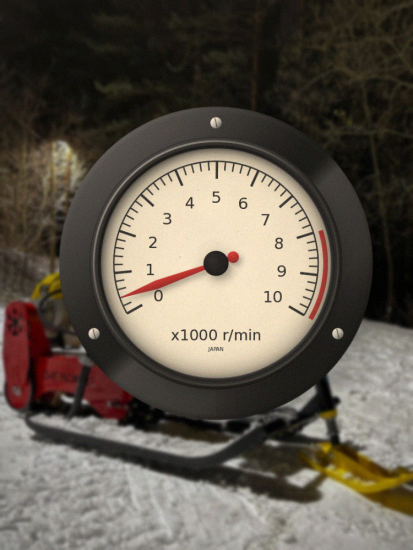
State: 400 rpm
